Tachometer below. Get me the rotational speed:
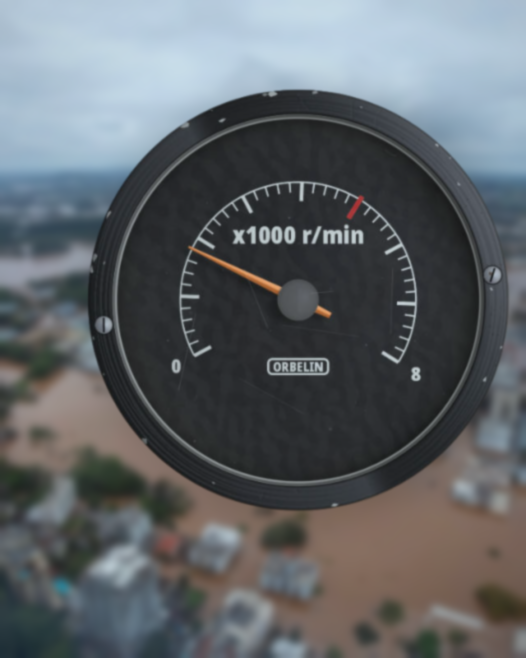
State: 1800 rpm
